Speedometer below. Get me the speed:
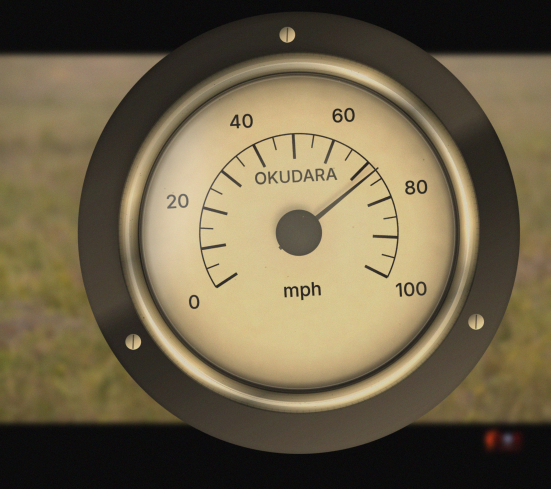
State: 72.5 mph
